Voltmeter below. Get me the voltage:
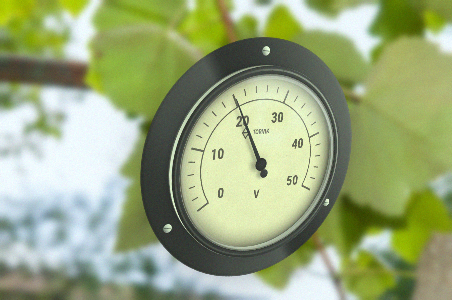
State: 20 V
